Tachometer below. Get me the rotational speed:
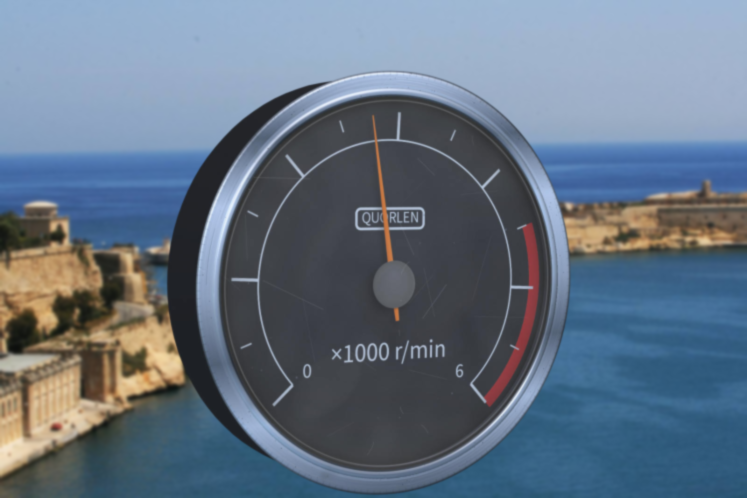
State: 2750 rpm
